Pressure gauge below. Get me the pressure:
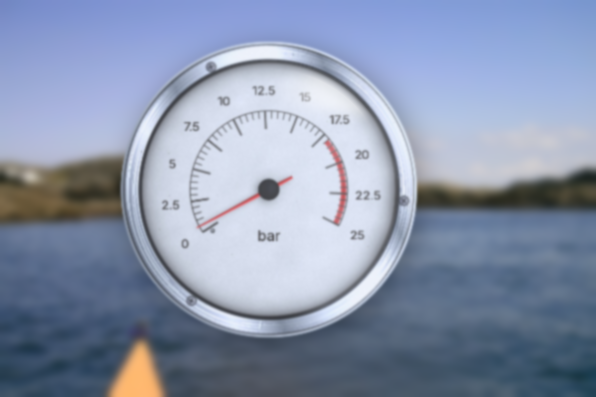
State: 0.5 bar
